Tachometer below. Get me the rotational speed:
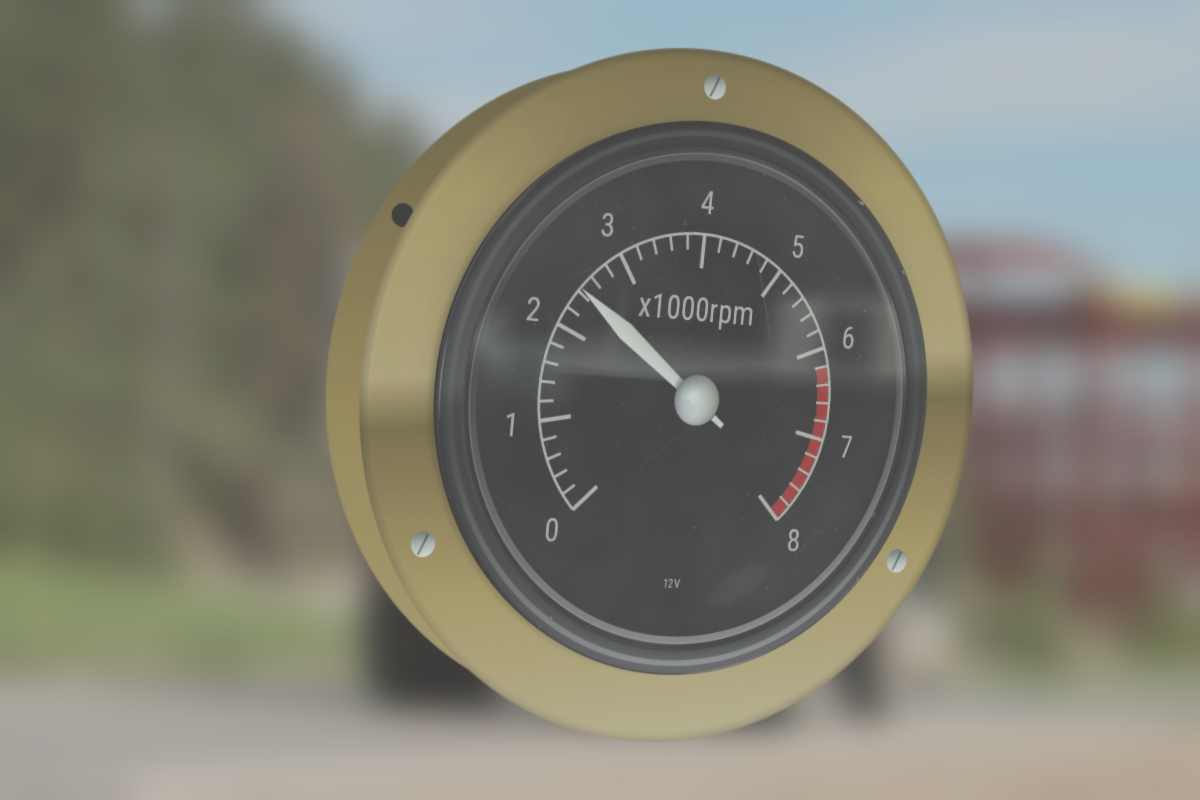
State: 2400 rpm
